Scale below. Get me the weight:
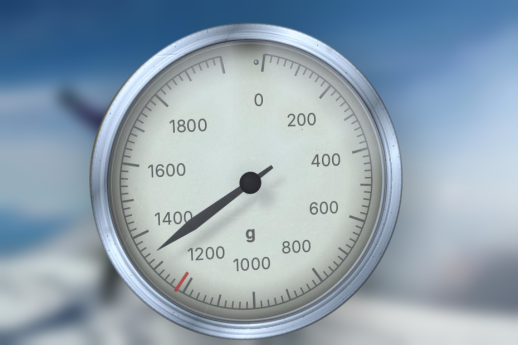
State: 1340 g
